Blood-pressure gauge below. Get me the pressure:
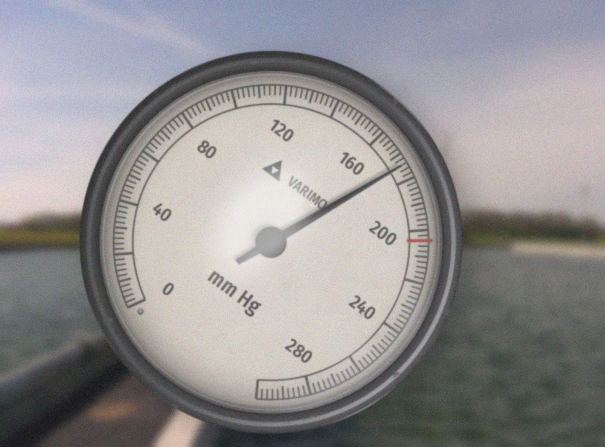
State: 174 mmHg
